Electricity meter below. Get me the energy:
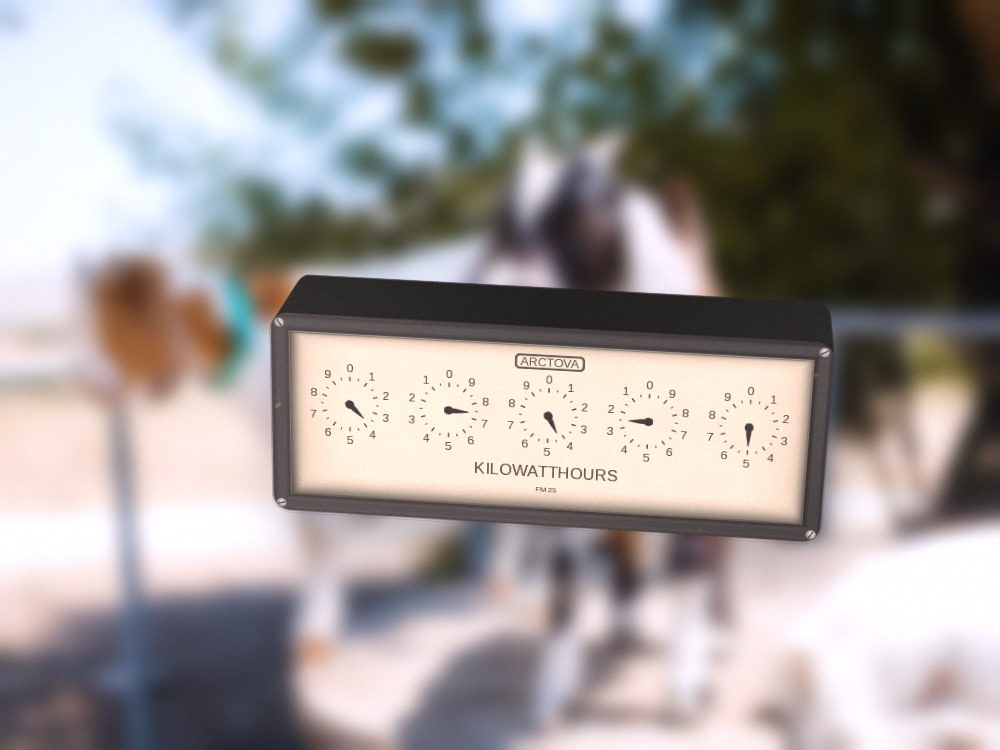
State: 37425 kWh
